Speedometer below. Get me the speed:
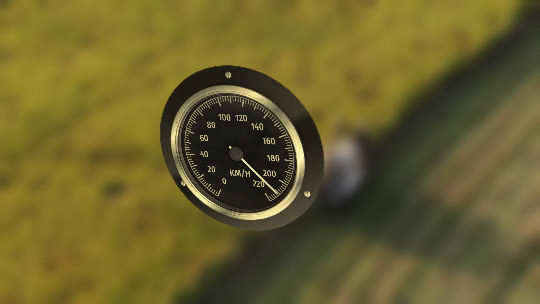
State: 210 km/h
